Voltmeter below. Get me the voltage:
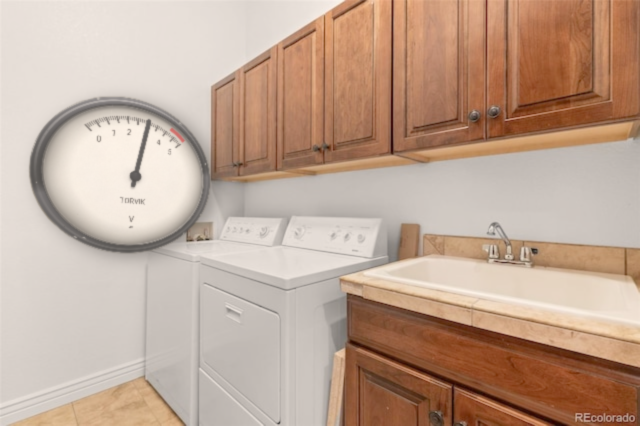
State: 3 V
